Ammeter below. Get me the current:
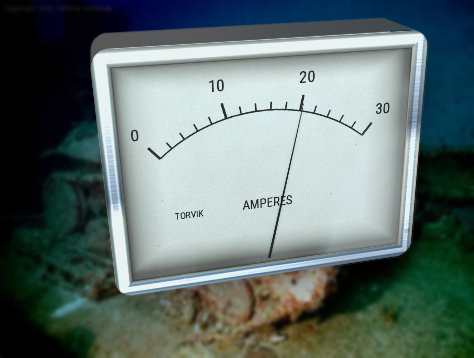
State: 20 A
